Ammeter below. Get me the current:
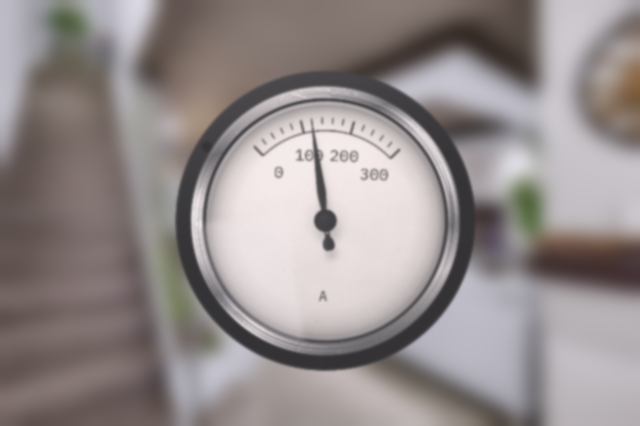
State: 120 A
